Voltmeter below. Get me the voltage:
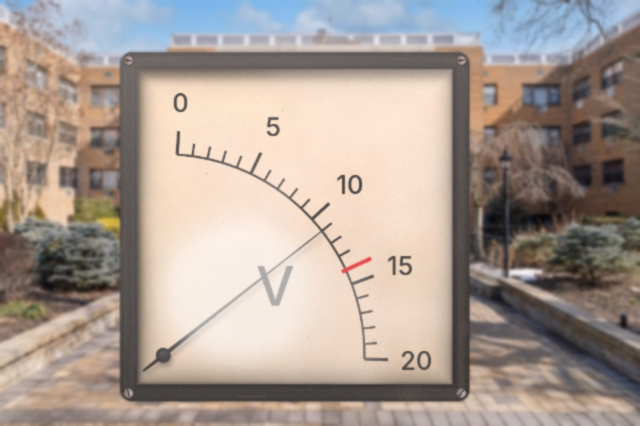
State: 11 V
